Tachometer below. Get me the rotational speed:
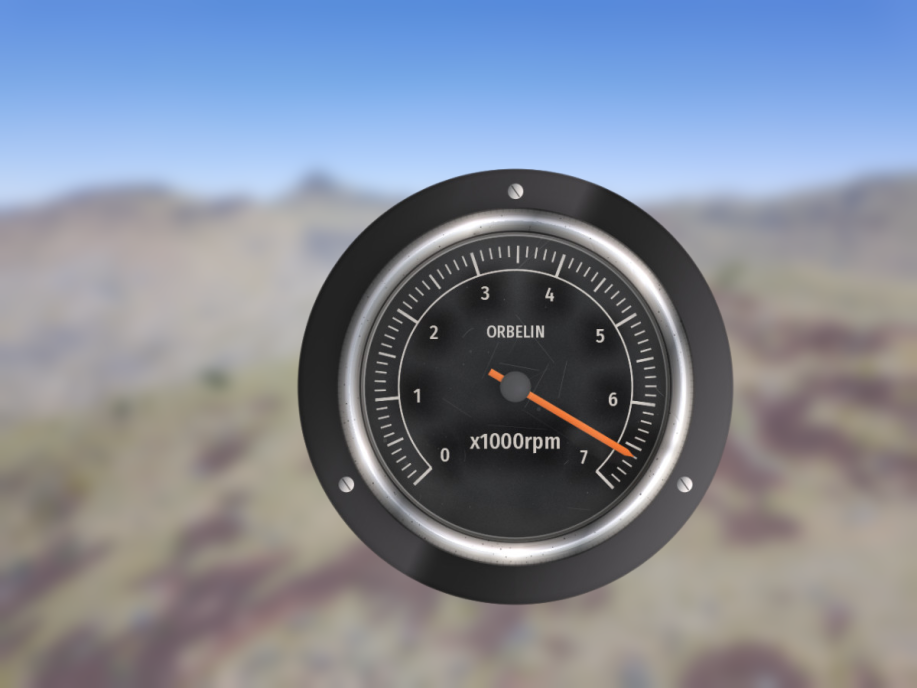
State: 6600 rpm
